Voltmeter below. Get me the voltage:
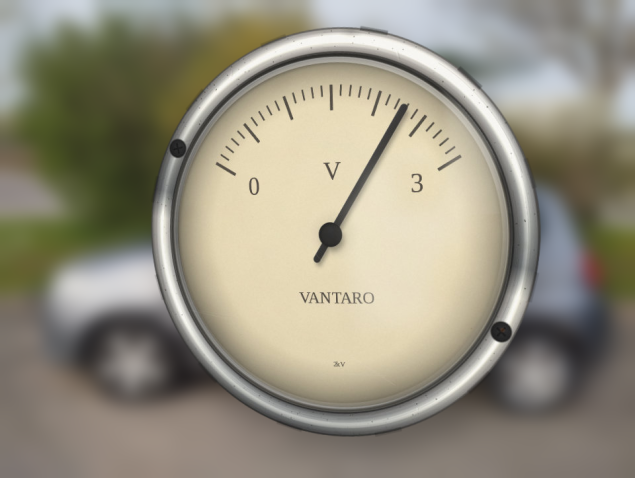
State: 2.3 V
